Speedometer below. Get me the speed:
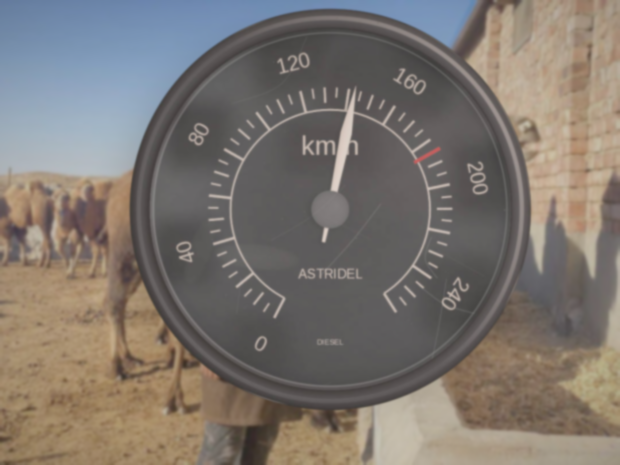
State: 142.5 km/h
